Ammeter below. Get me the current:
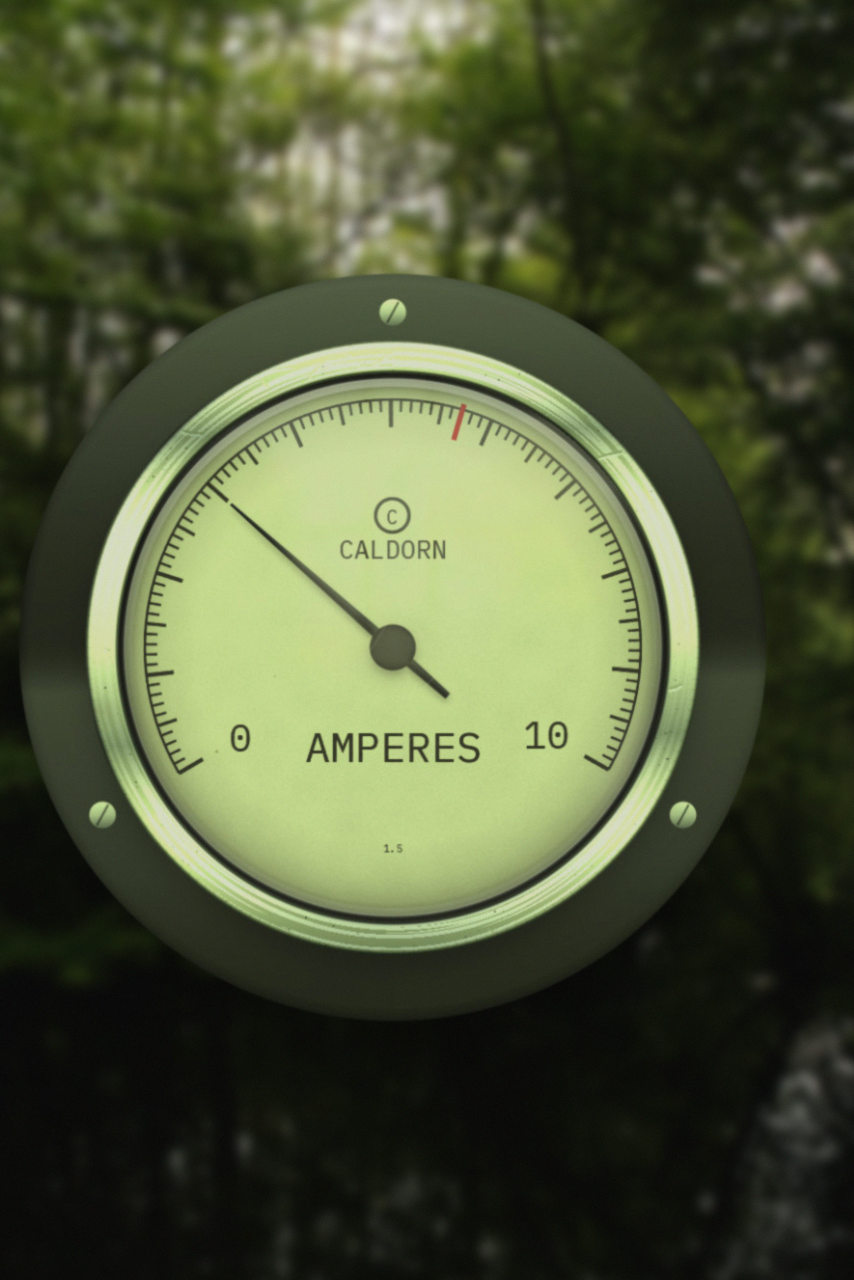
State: 3 A
